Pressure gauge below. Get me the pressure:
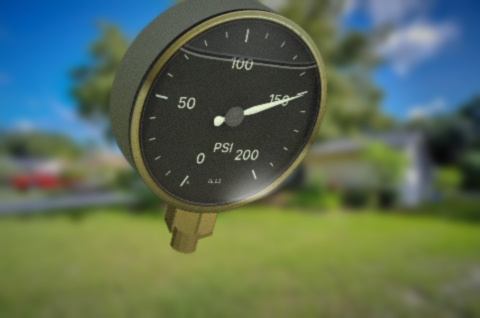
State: 150 psi
